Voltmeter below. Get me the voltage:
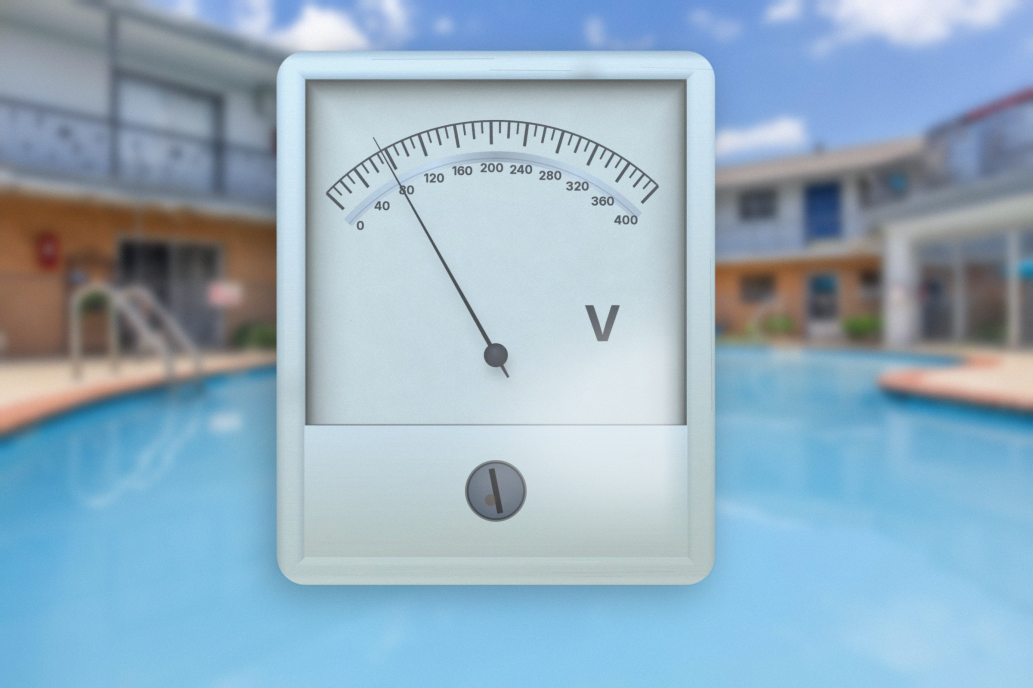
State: 75 V
